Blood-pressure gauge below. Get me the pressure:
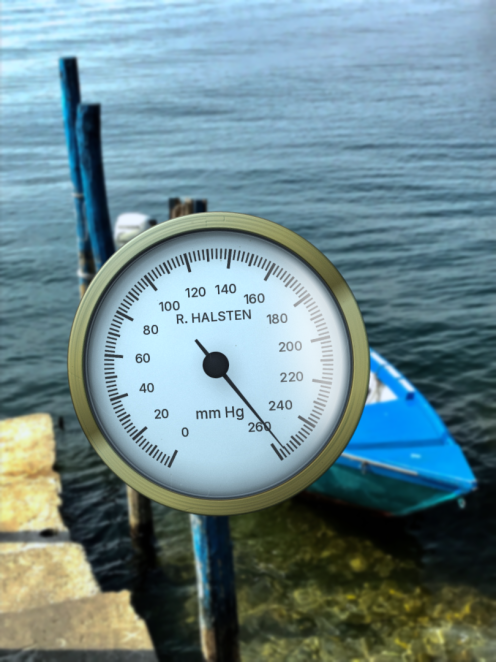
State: 256 mmHg
